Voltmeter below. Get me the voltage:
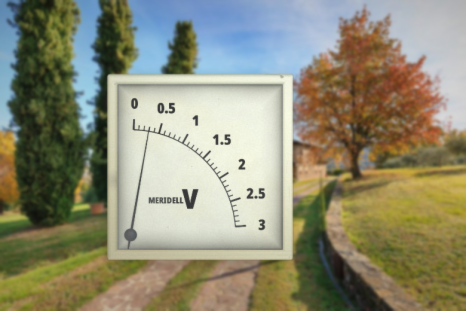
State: 0.3 V
